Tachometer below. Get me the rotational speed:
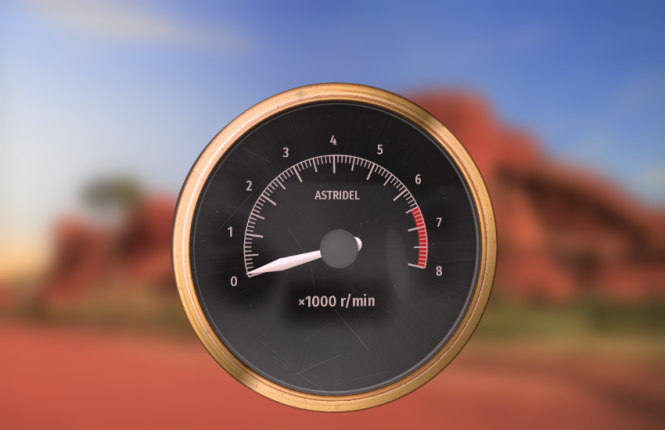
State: 100 rpm
